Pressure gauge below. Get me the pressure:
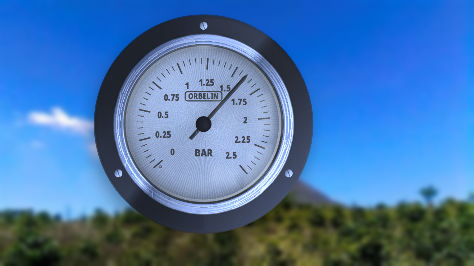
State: 1.6 bar
